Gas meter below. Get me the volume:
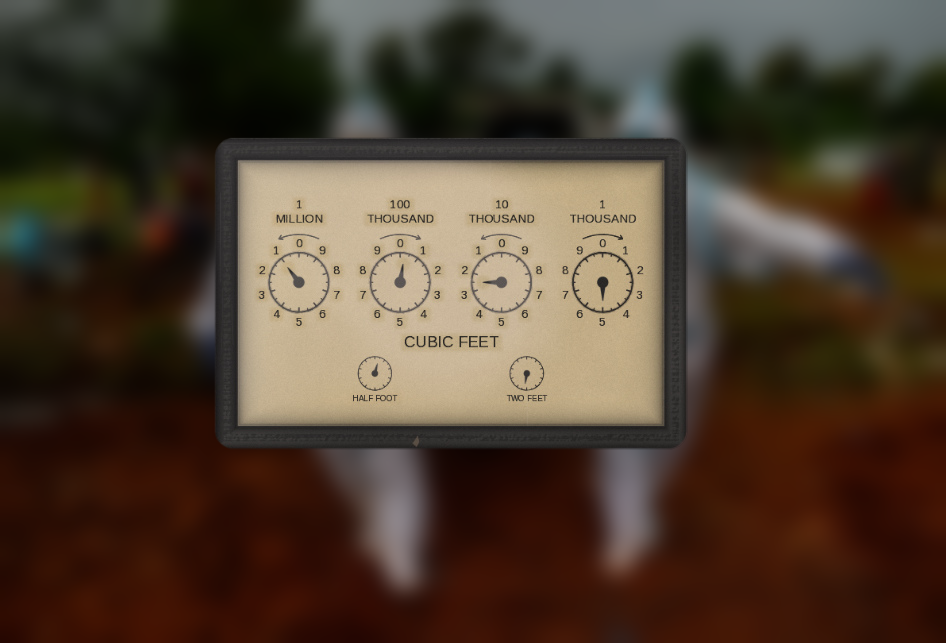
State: 102500 ft³
